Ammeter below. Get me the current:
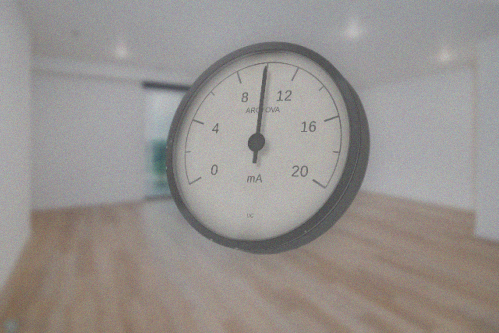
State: 10 mA
